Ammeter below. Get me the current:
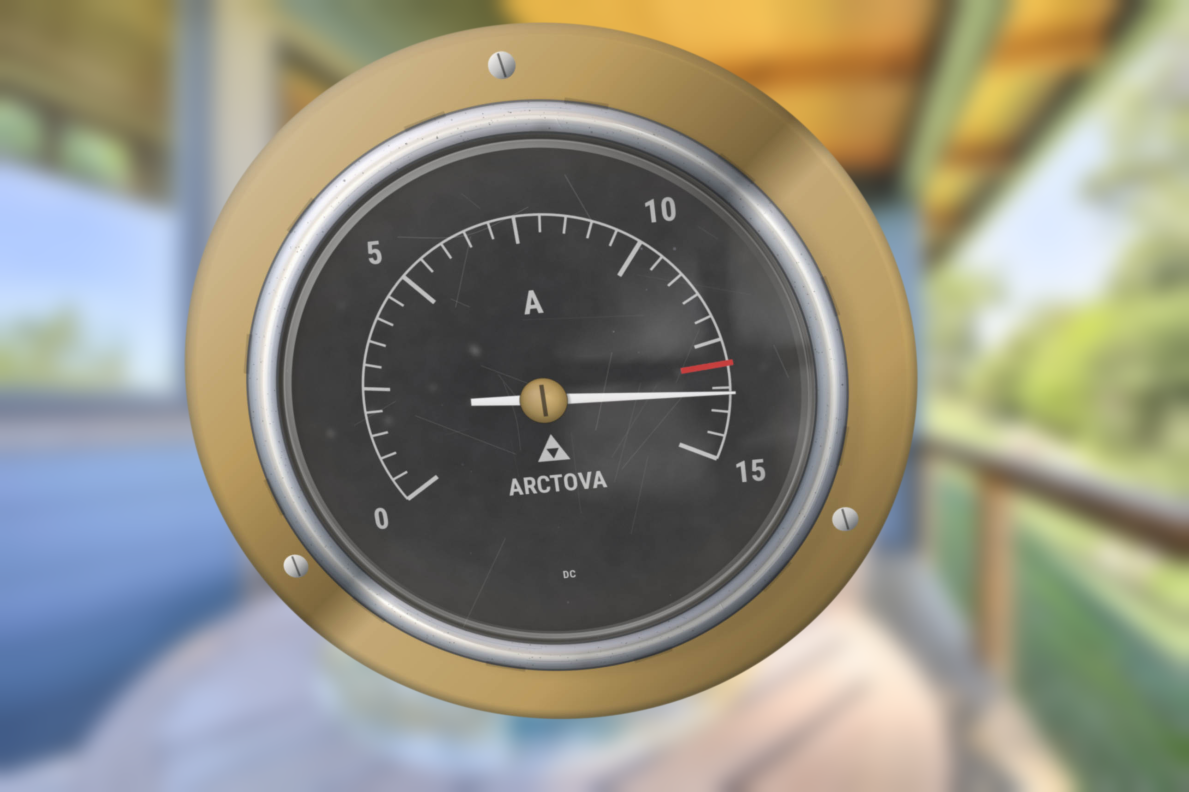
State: 13.5 A
